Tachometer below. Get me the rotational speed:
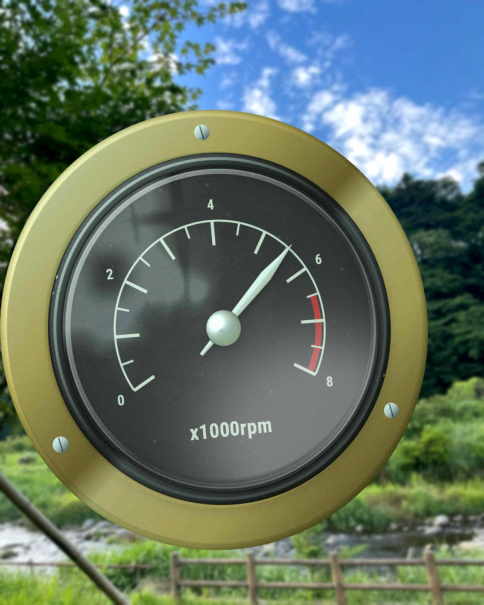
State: 5500 rpm
